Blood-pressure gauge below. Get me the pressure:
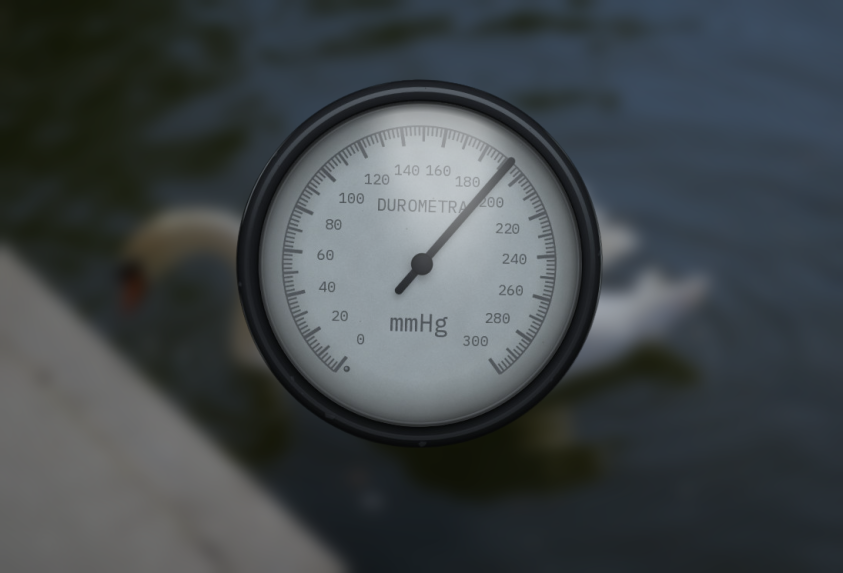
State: 192 mmHg
